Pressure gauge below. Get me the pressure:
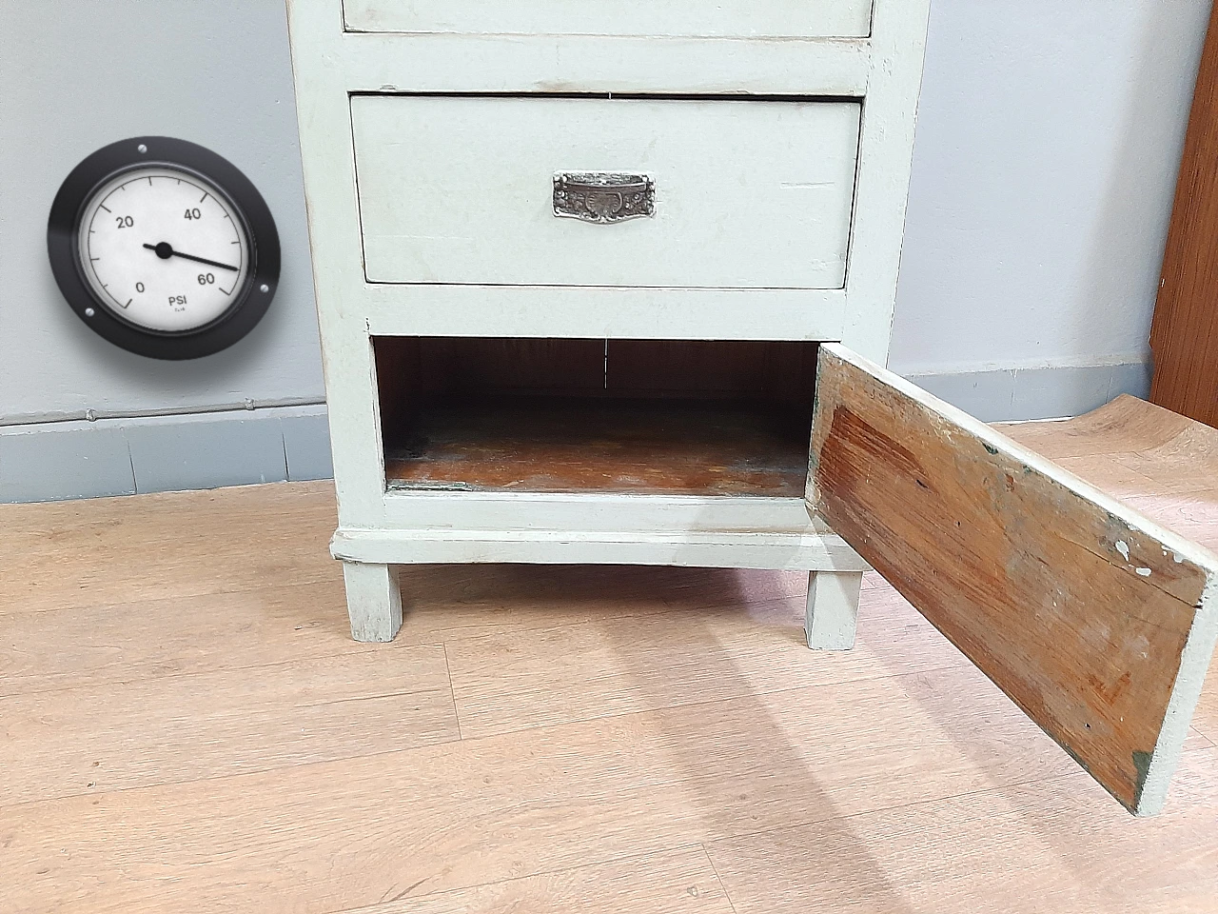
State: 55 psi
